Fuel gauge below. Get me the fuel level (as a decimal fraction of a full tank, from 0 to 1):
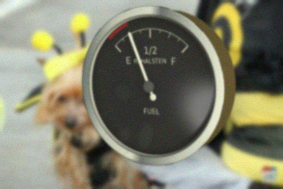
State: 0.25
